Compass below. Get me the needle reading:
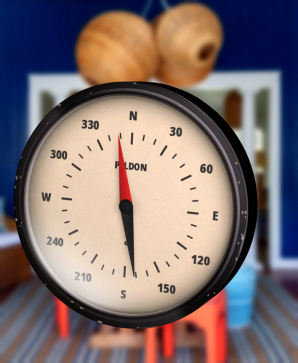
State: 350 °
